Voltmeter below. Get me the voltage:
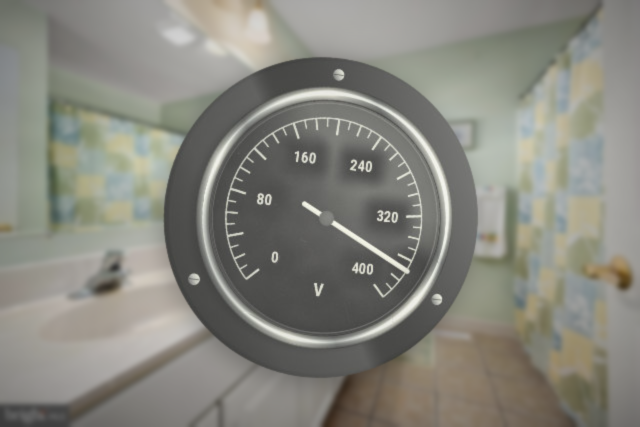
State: 370 V
